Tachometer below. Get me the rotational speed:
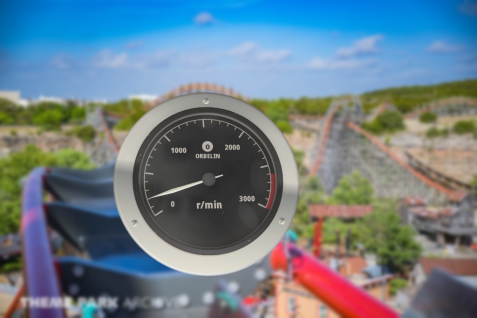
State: 200 rpm
